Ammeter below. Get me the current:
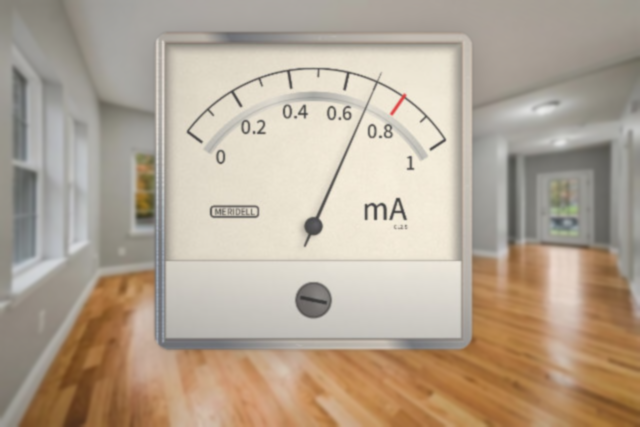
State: 0.7 mA
